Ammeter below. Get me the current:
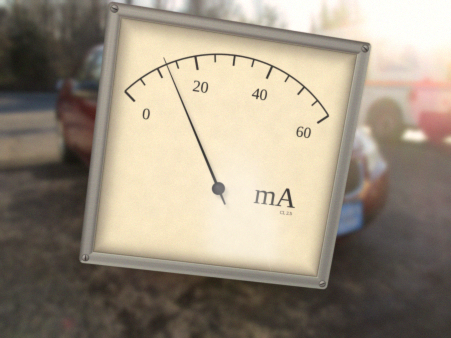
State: 12.5 mA
